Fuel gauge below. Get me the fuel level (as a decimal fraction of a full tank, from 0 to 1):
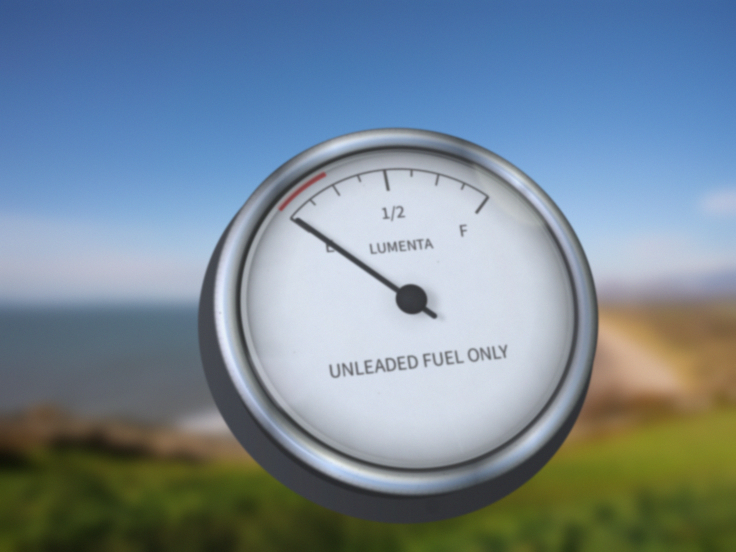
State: 0
